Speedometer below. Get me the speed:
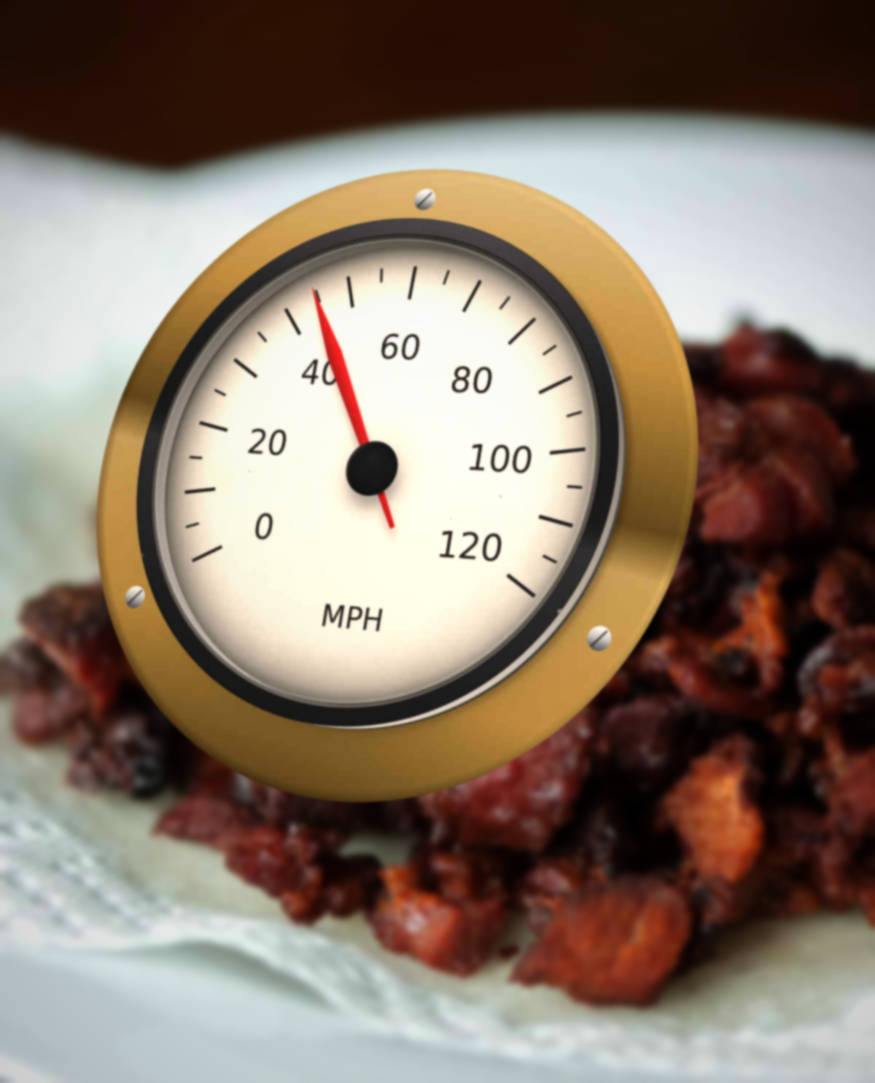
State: 45 mph
